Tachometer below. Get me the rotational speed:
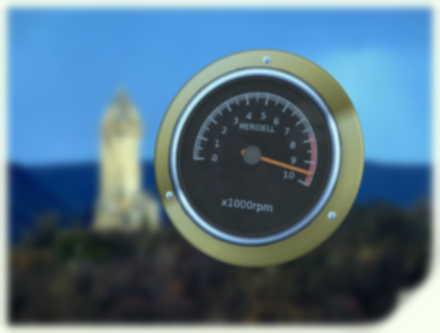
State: 9500 rpm
